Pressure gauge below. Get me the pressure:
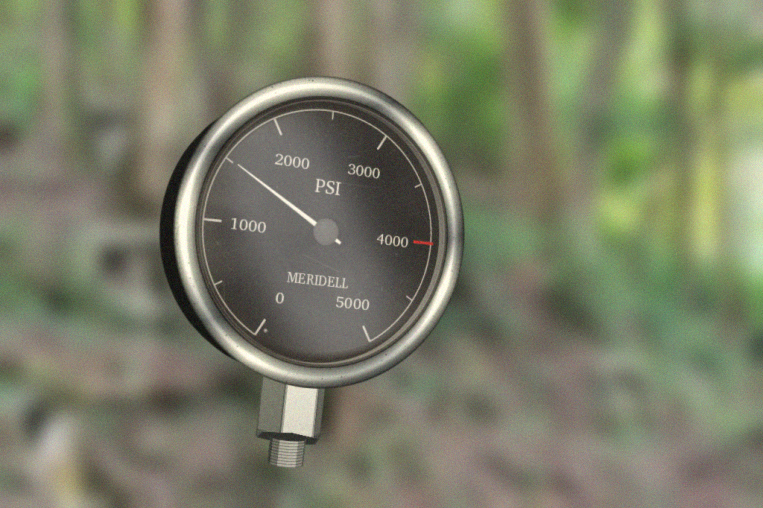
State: 1500 psi
